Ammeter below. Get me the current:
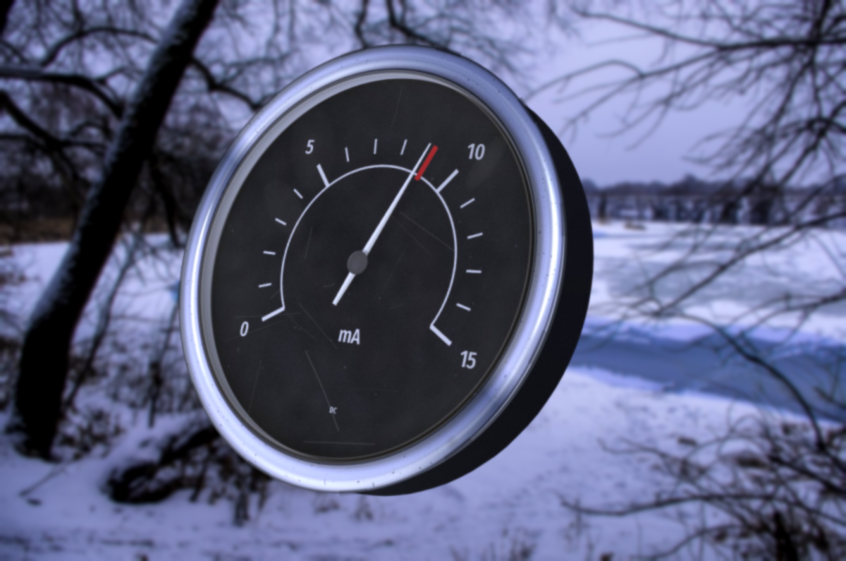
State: 9 mA
